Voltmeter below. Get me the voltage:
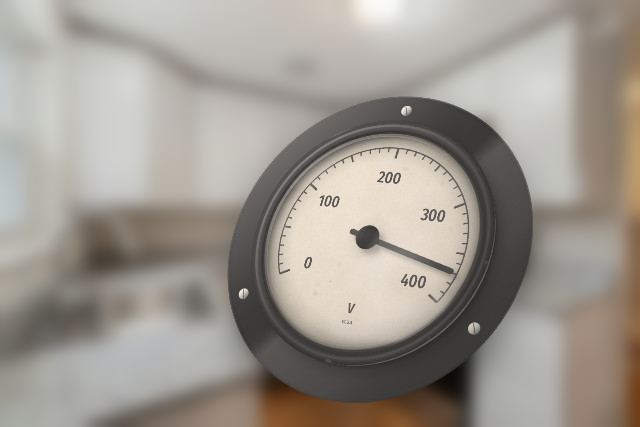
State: 370 V
